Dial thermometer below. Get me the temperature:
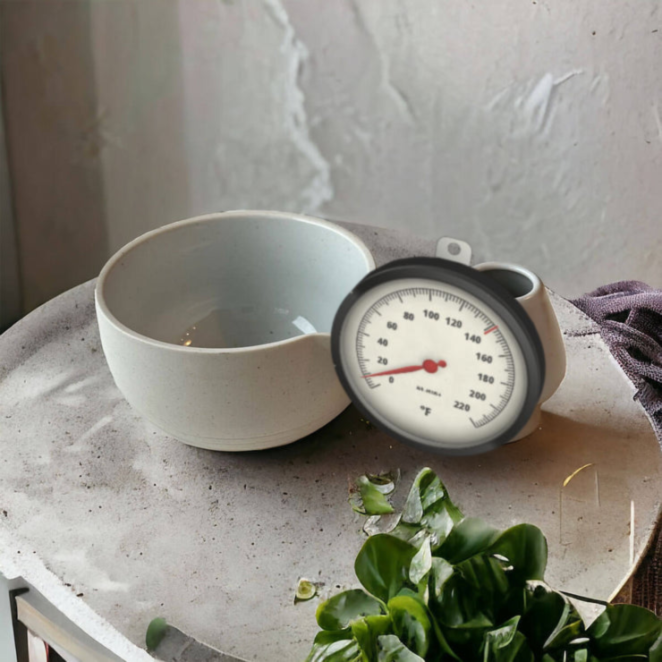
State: 10 °F
